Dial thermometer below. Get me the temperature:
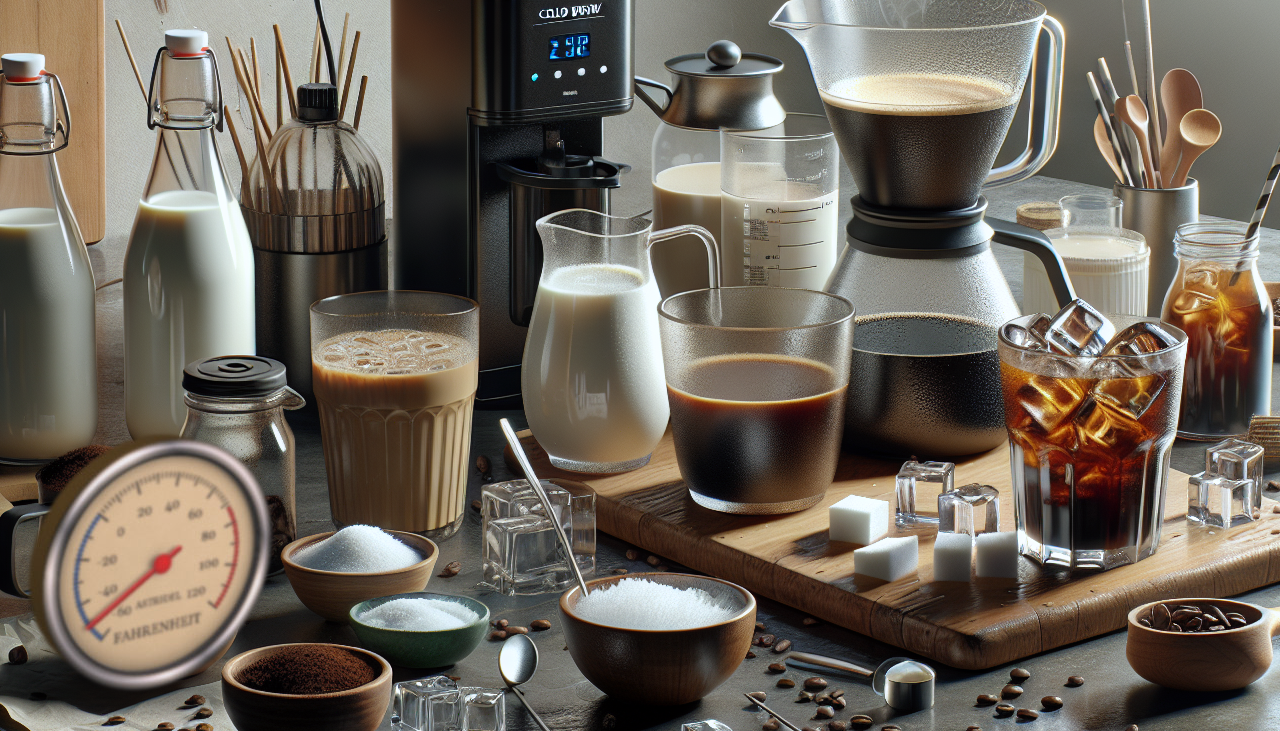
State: -50 °F
